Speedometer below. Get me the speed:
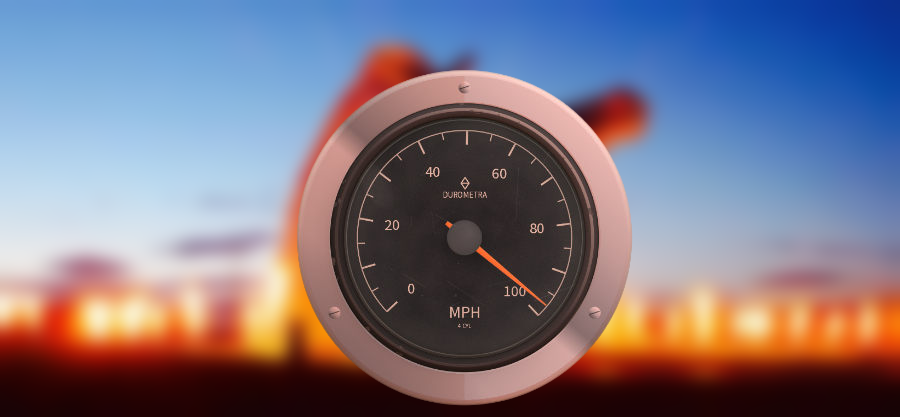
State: 97.5 mph
